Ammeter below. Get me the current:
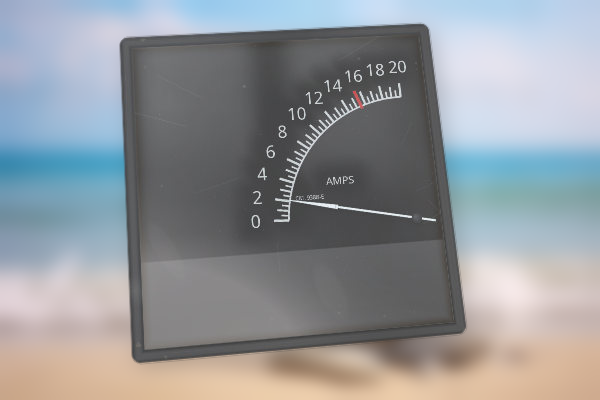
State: 2 A
